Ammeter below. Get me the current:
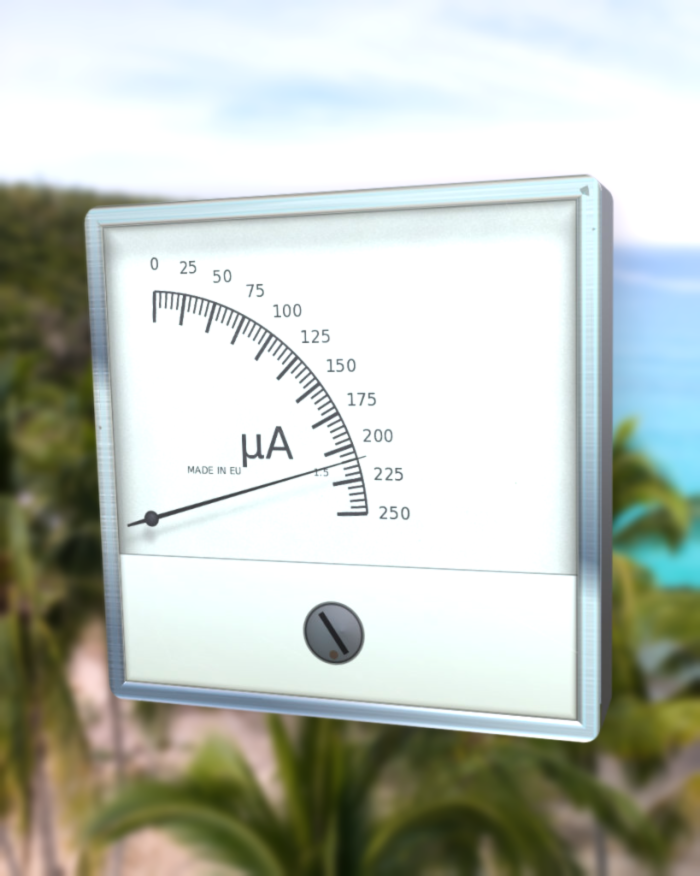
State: 210 µA
